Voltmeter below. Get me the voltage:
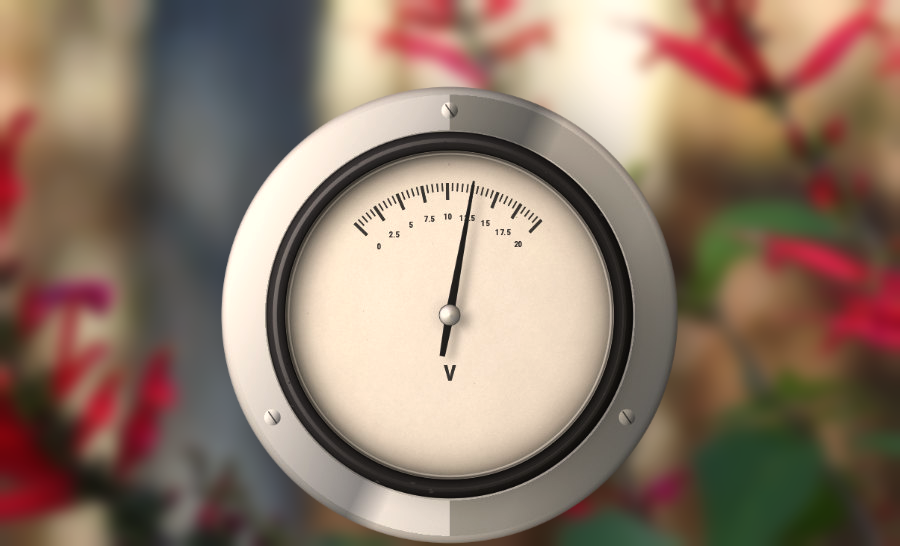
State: 12.5 V
